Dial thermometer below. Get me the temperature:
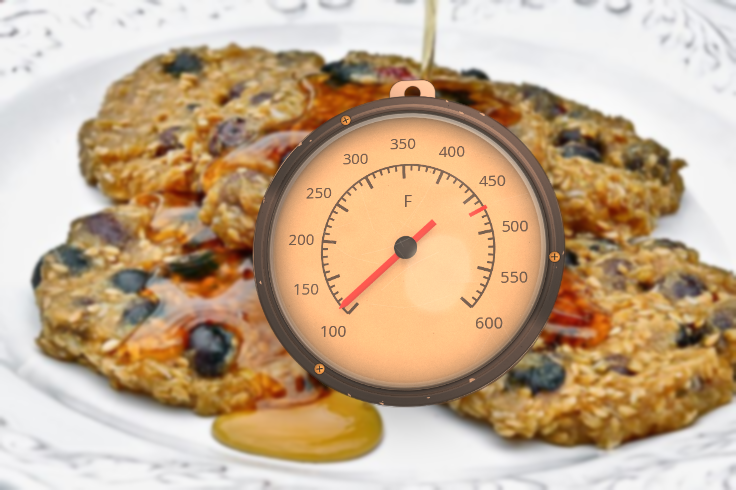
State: 110 °F
